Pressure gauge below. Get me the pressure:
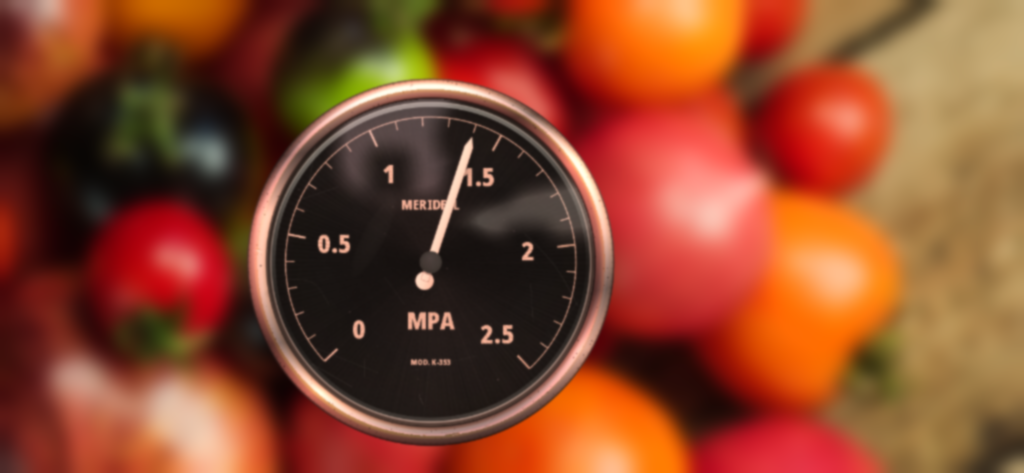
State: 1.4 MPa
